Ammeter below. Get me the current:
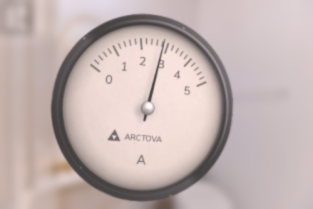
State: 2.8 A
